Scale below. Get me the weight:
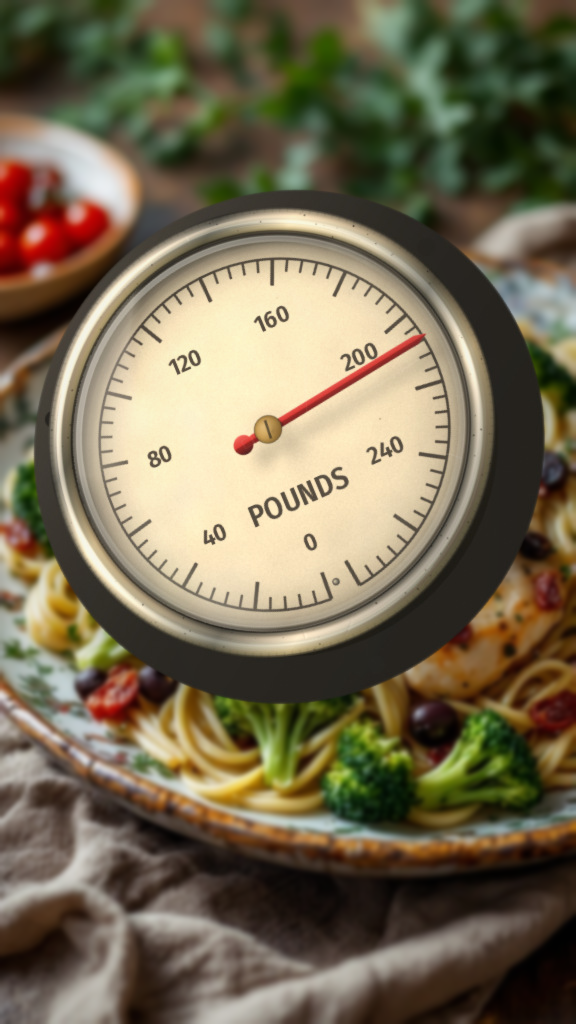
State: 208 lb
